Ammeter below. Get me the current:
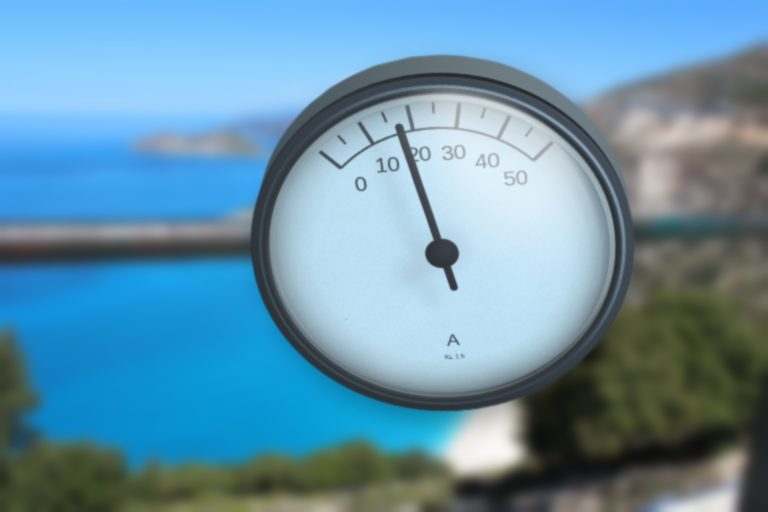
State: 17.5 A
